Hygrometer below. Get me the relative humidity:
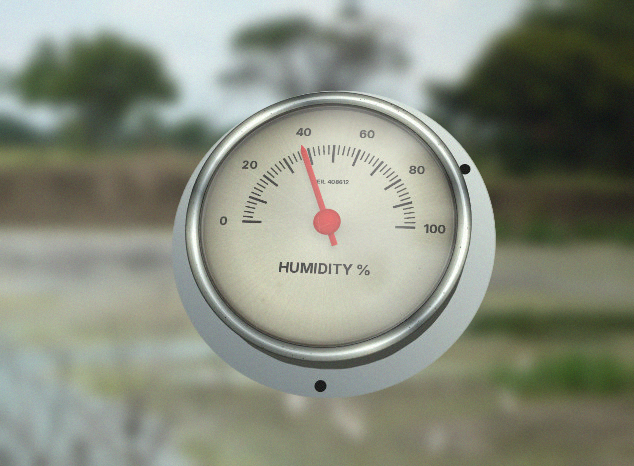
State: 38 %
